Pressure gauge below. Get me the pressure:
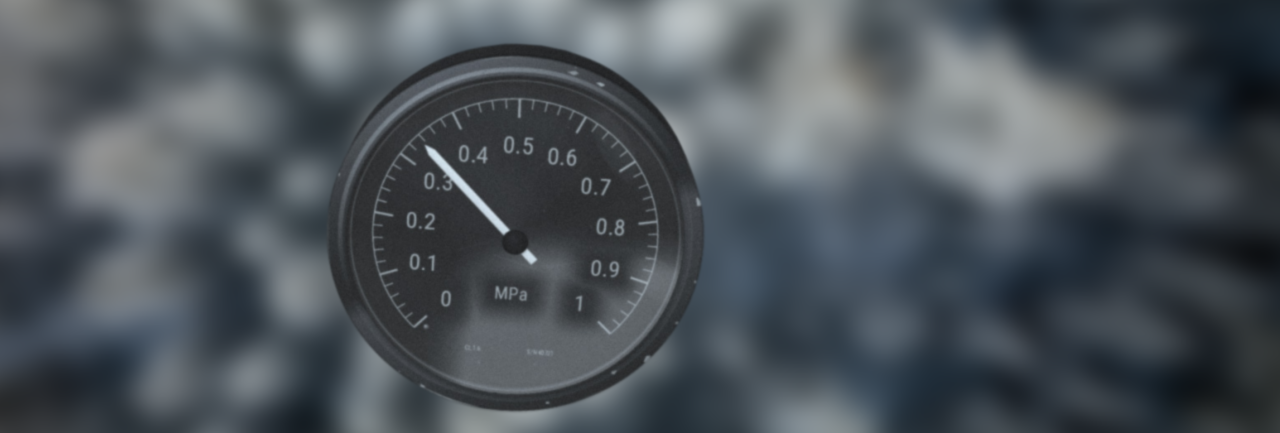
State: 0.34 MPa
